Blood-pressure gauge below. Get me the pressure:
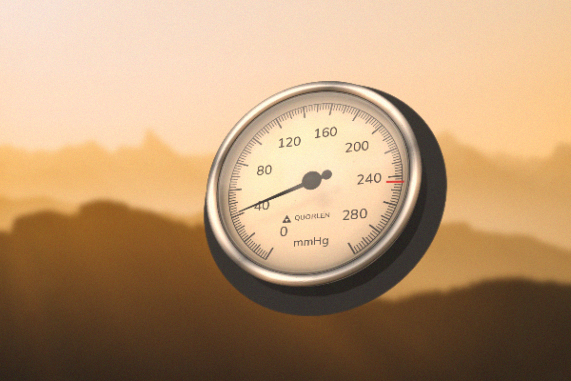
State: 40 mmHg
